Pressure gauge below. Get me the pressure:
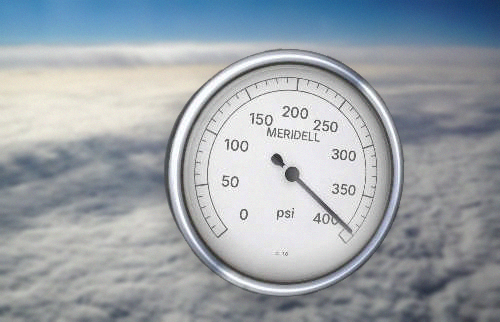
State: 390 psi
